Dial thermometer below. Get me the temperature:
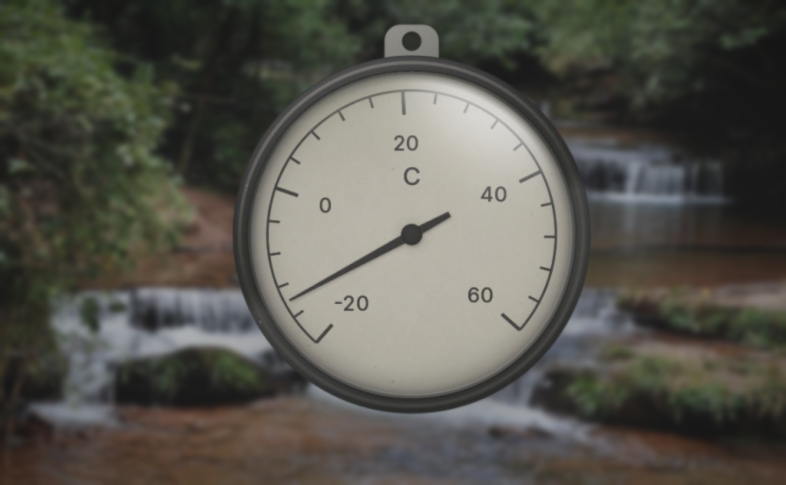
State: -14 °C
